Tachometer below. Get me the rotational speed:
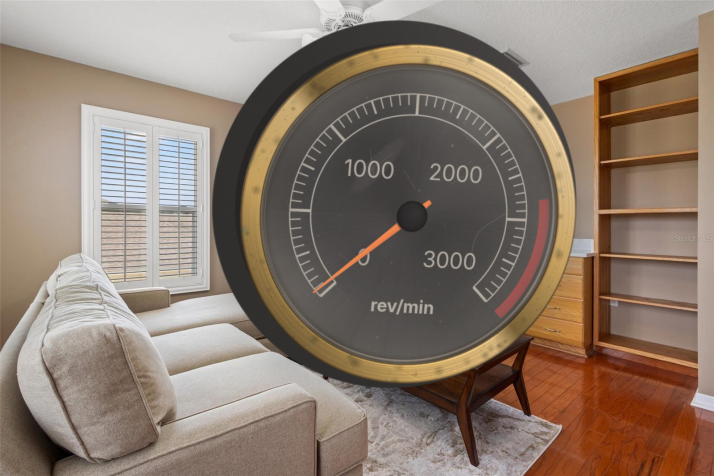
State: 50 rpm
